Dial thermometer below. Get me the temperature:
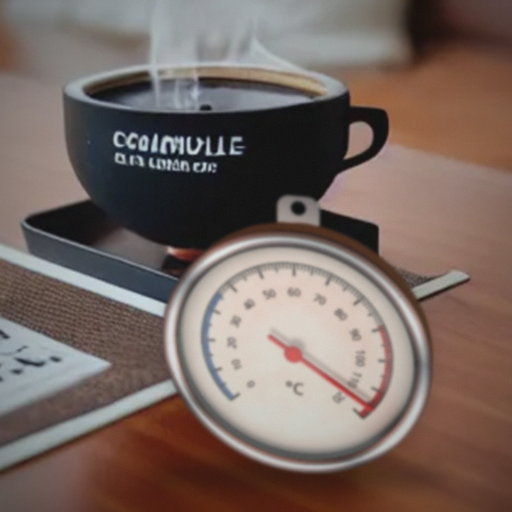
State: 115 °C
